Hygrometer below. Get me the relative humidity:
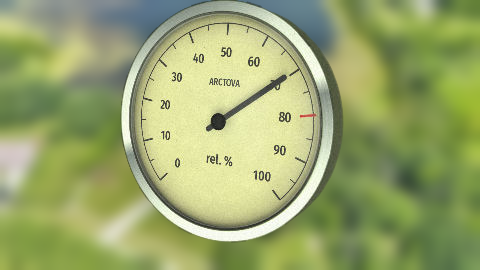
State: 70 %
